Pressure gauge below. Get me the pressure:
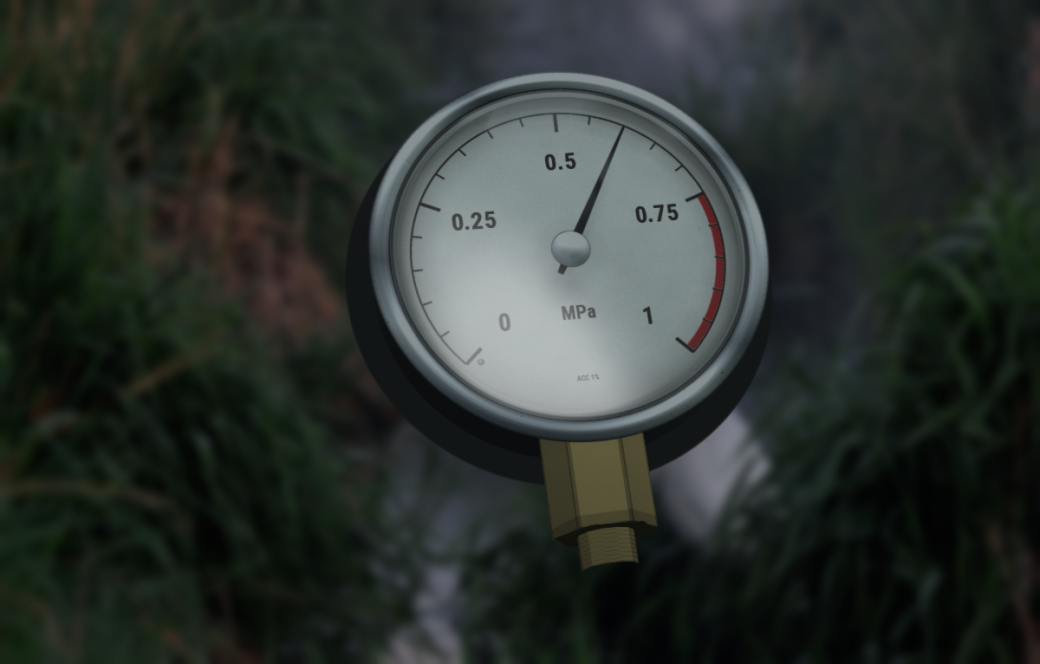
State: 0.6 MPa
